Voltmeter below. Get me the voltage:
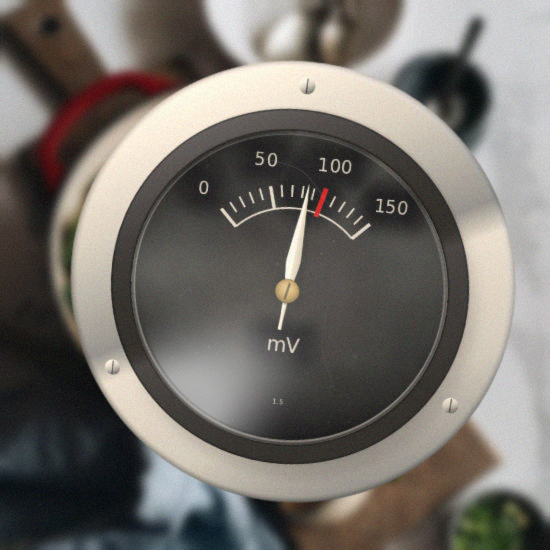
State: 85 mV
